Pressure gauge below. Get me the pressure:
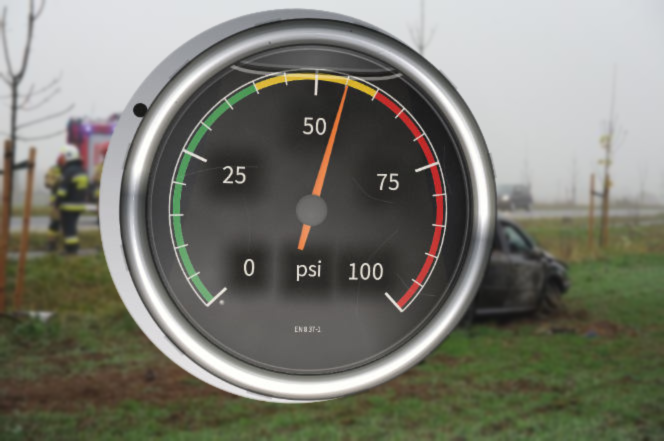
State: 55 psi
